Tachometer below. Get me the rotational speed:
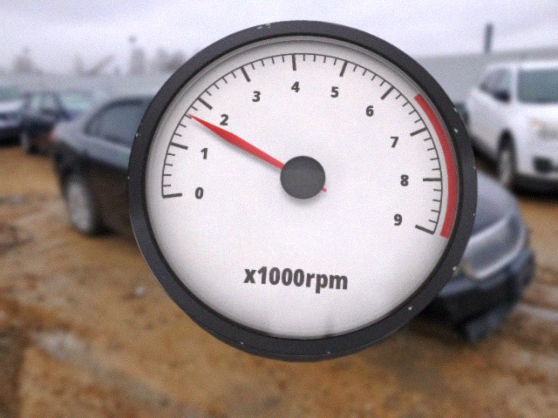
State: 1600 rpm
